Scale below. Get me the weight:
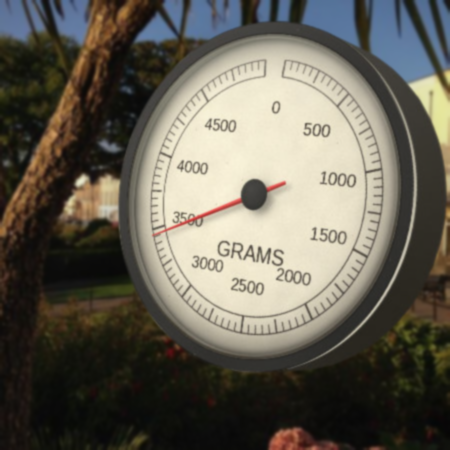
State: 3450 g
